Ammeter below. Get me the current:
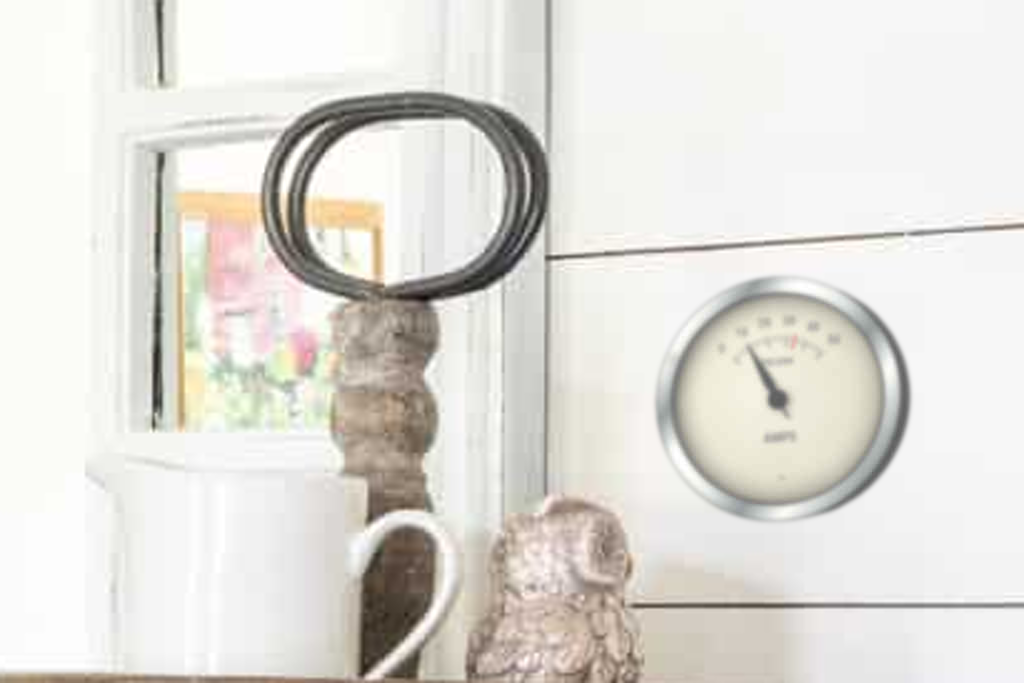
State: 10 A
